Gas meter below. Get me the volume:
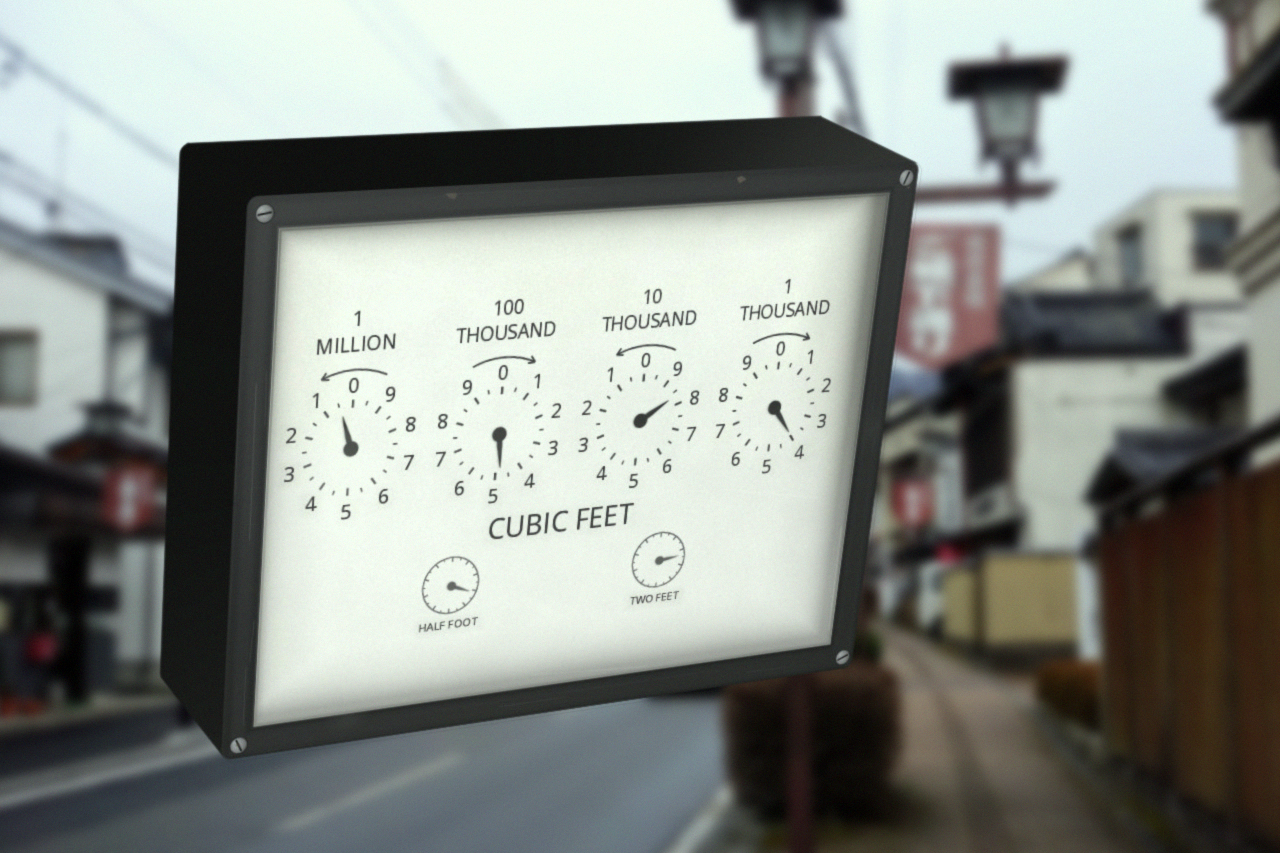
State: 48400 ft³
